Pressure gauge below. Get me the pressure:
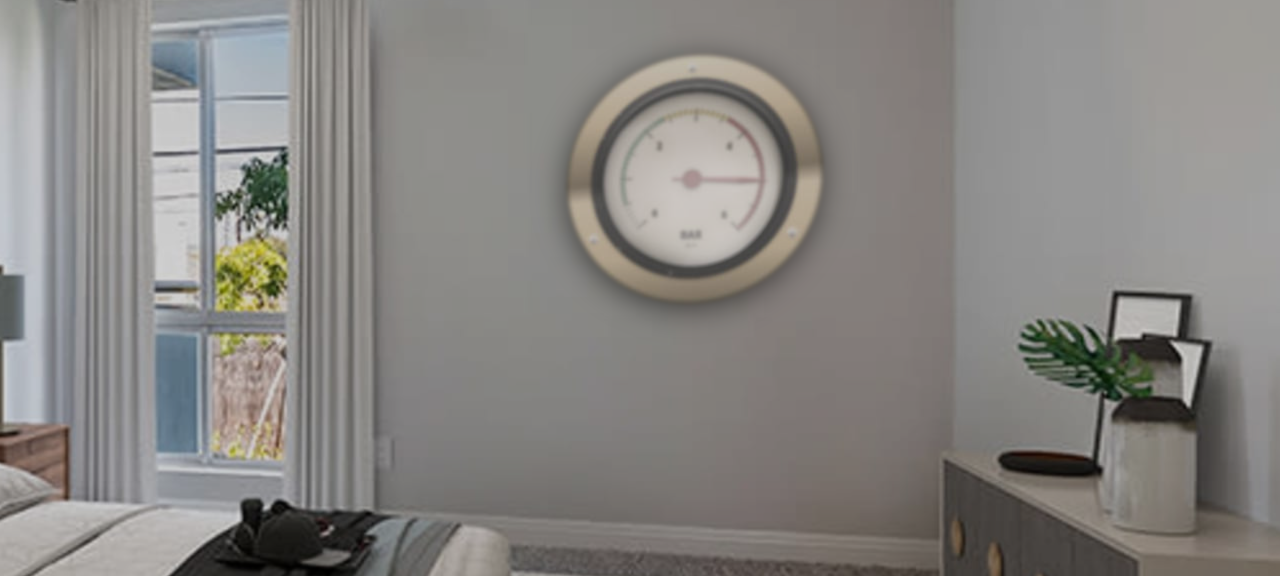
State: 5 bar
